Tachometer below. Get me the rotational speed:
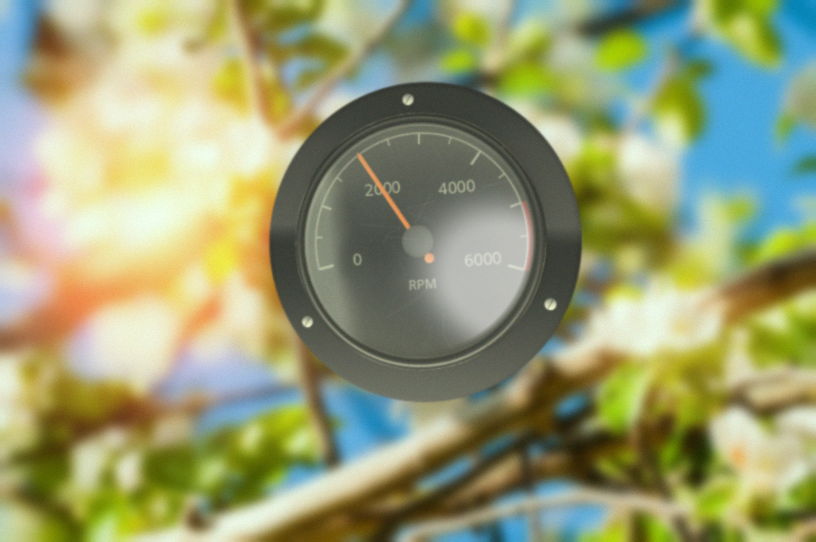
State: 2000 rpm
